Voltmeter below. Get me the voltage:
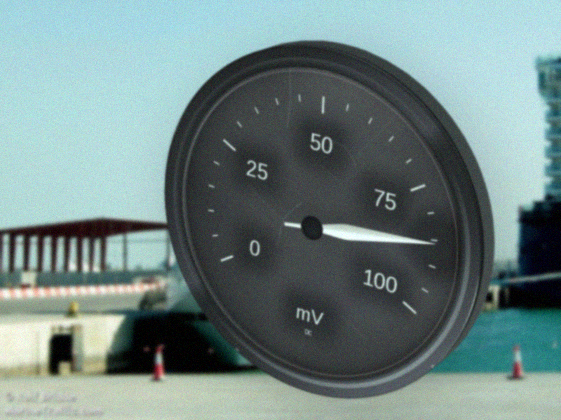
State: 85 mV
